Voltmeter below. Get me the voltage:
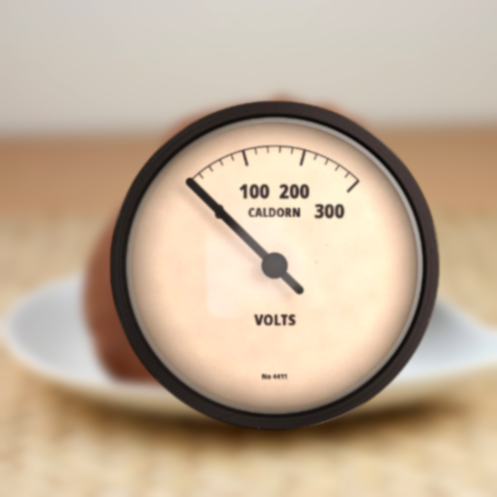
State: 0 V
